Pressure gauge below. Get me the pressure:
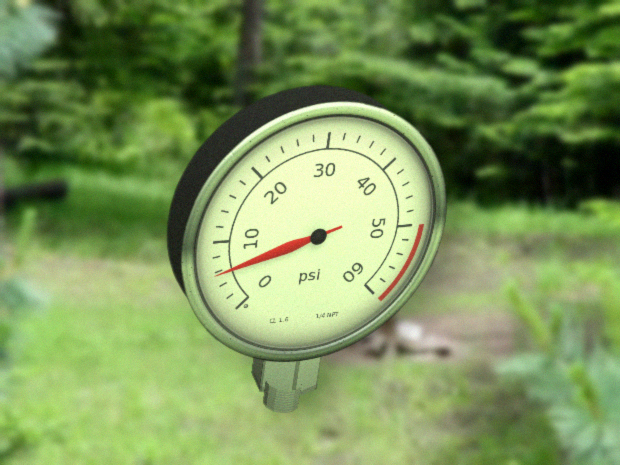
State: 6 psi
